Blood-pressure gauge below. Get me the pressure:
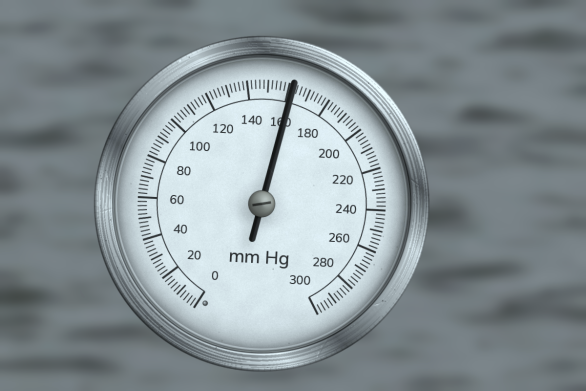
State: 162 mmHg
